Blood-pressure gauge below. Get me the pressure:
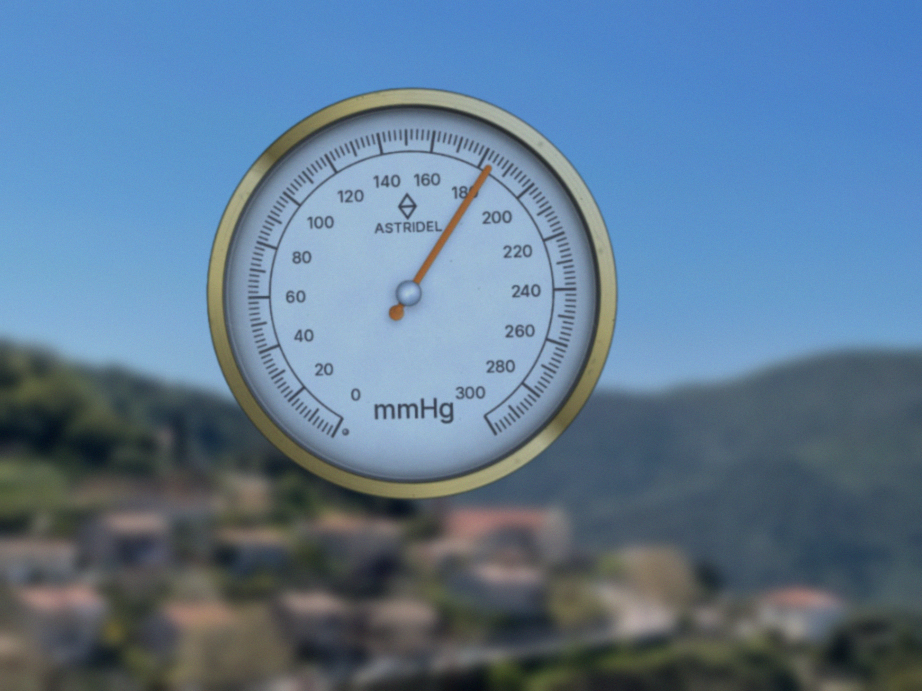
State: 184 mmHg
